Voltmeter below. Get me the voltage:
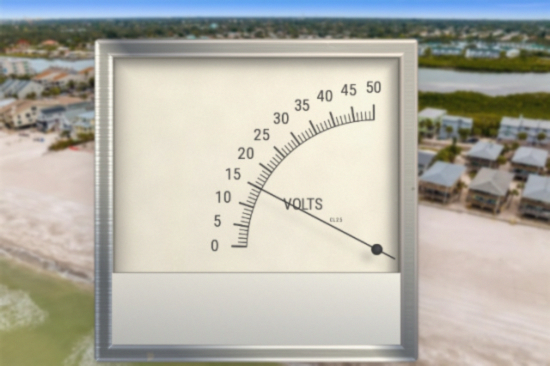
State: 15 V
